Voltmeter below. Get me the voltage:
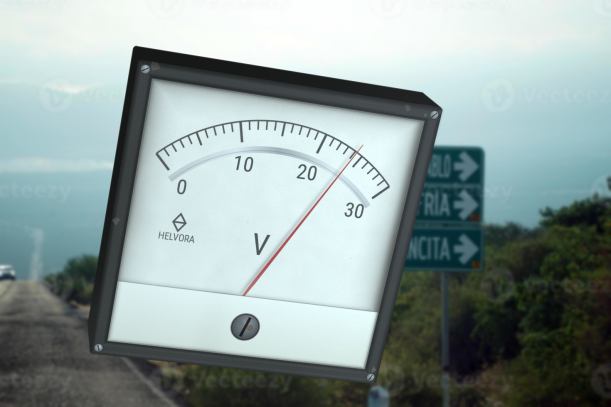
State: 24 V
